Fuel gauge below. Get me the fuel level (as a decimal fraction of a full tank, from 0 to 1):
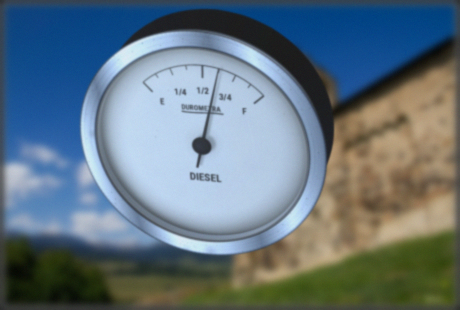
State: 0.625
